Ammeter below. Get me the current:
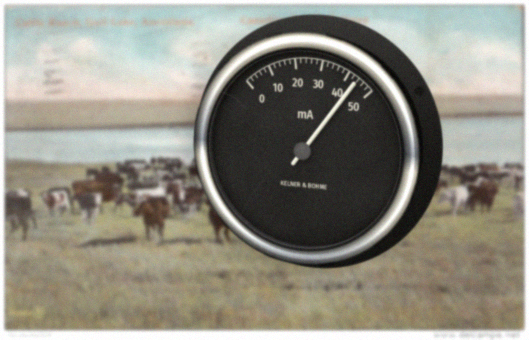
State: 44 mA
